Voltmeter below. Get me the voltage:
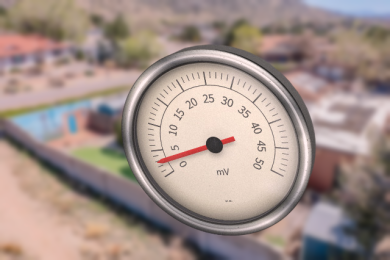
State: 3 mV
